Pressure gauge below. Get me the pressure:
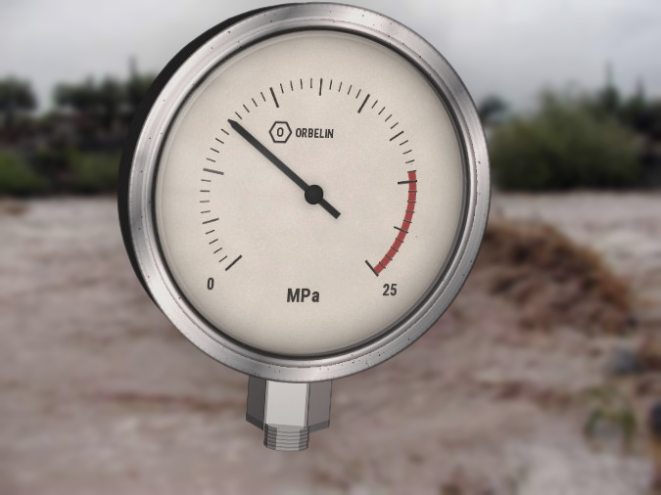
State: 7.5 MPa
